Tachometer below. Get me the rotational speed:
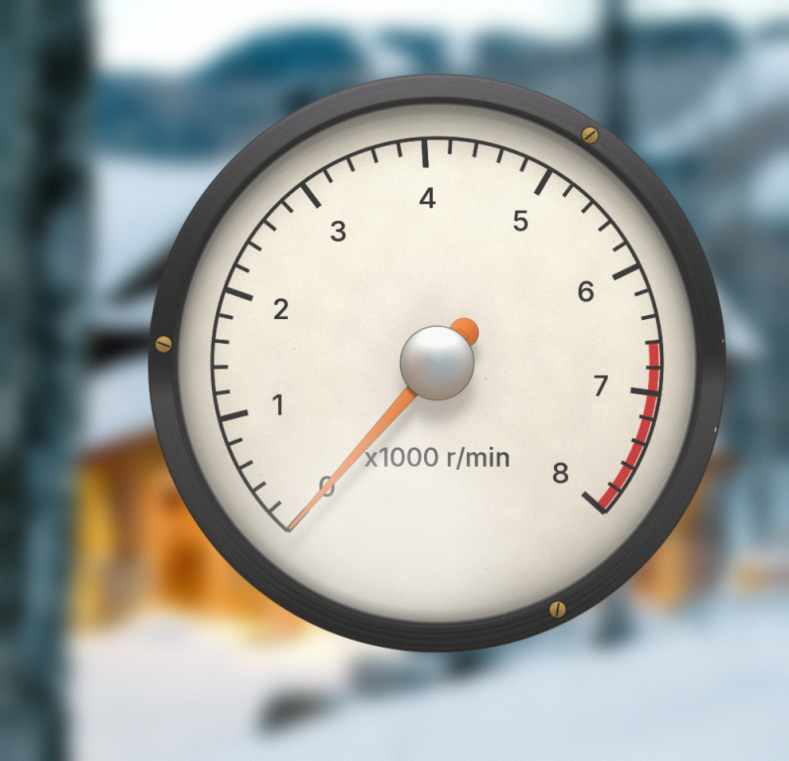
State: 0 rpm
